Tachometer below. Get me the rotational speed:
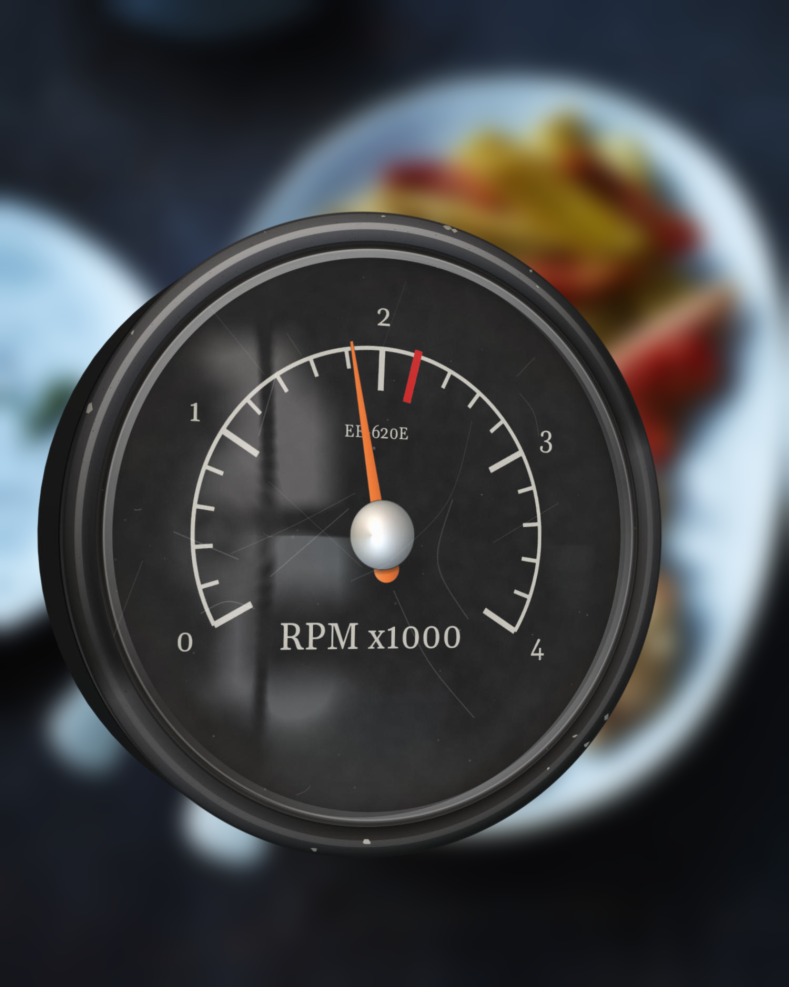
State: 1800 rpm
